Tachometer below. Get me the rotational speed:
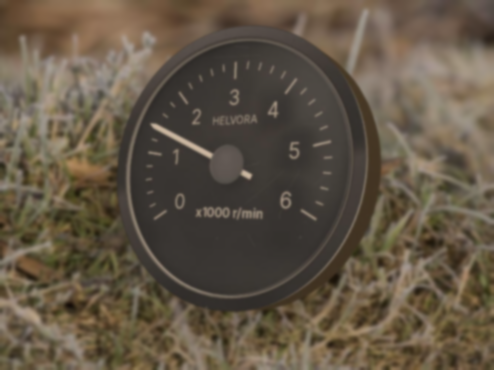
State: 1400 rpm
